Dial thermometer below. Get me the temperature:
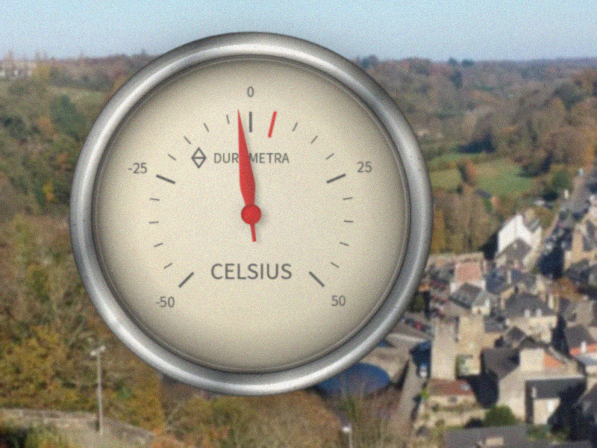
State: -2.5 °C
